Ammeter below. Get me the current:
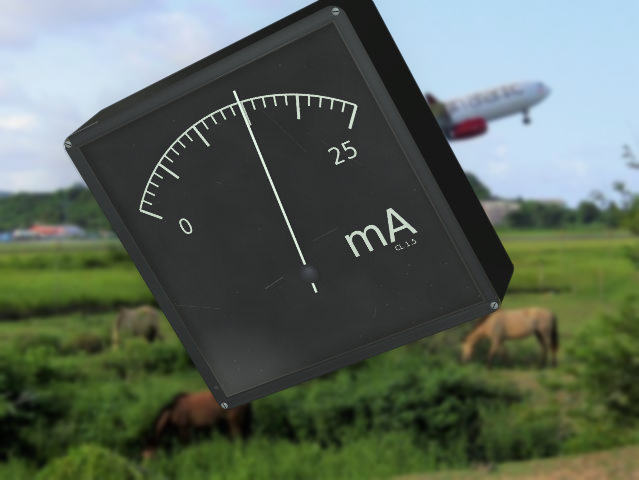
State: 15 mA
